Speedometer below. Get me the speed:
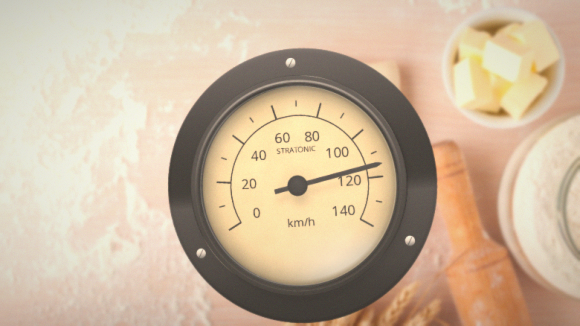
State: 115 km/h
